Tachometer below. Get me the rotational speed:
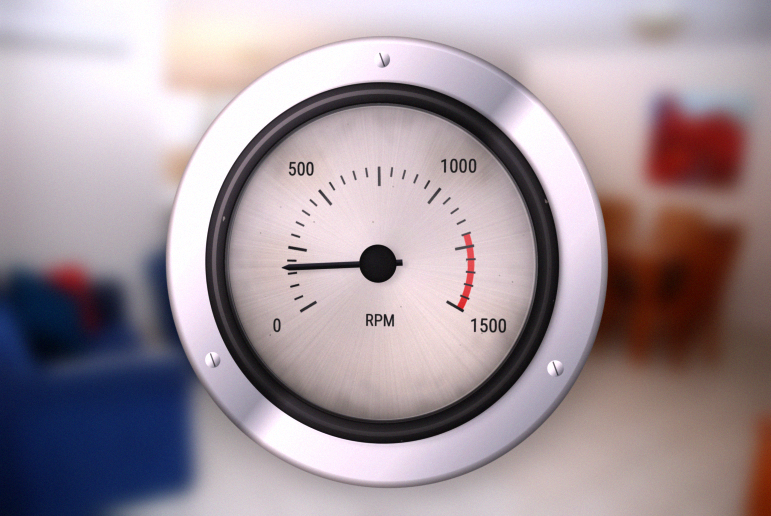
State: 175 rpm
